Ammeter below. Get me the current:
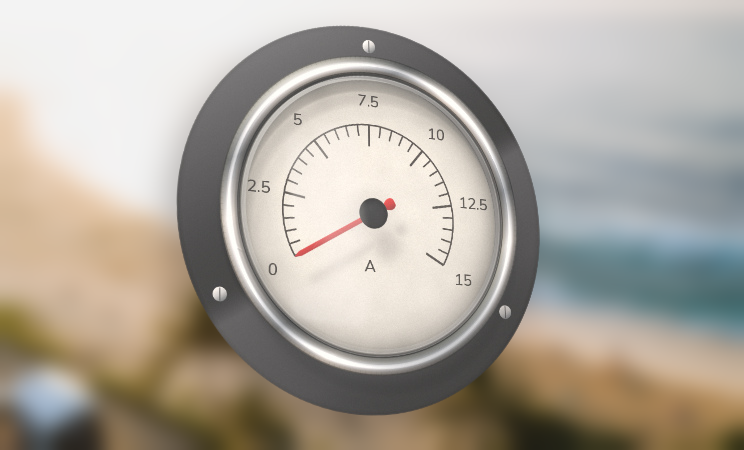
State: 0 A
